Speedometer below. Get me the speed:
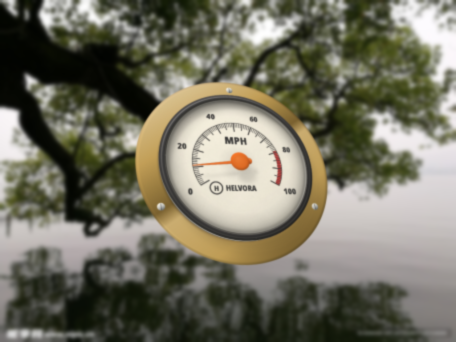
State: 10 mph
